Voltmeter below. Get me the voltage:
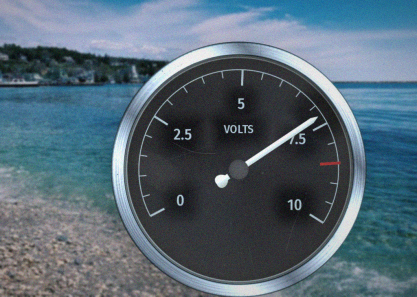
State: 7.25 V
